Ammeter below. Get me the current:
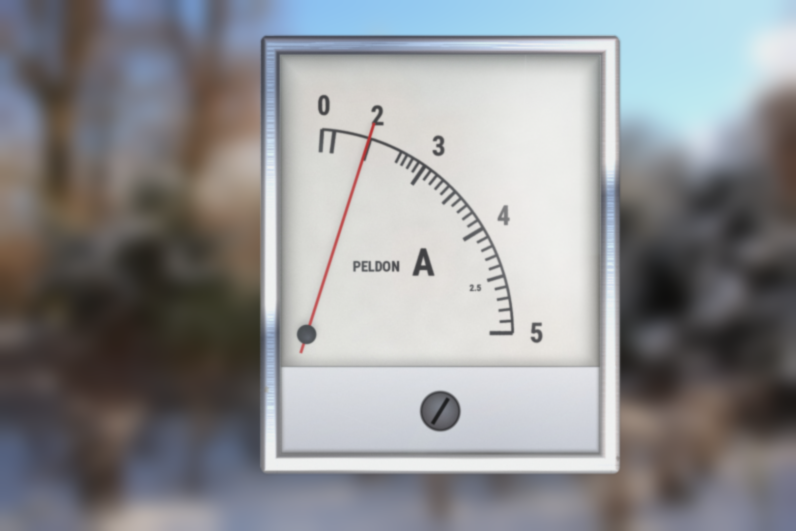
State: 2 A
